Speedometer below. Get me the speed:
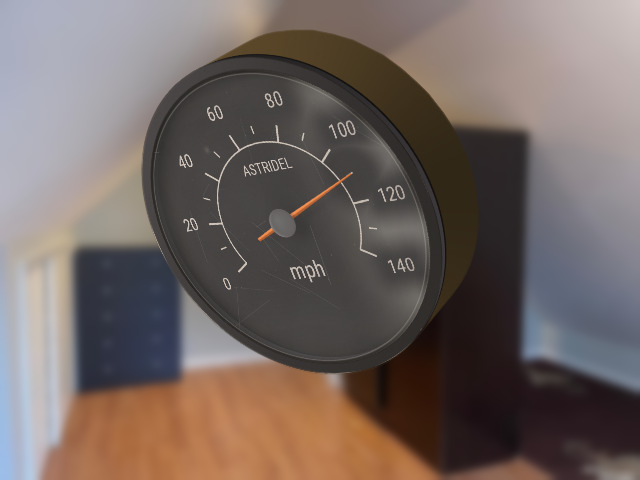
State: 110 mph
